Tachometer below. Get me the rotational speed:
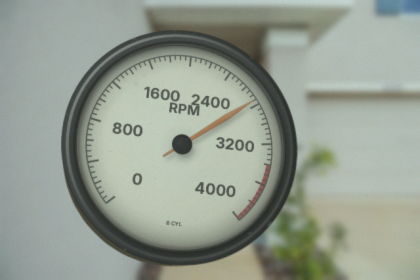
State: 2750 rpm
